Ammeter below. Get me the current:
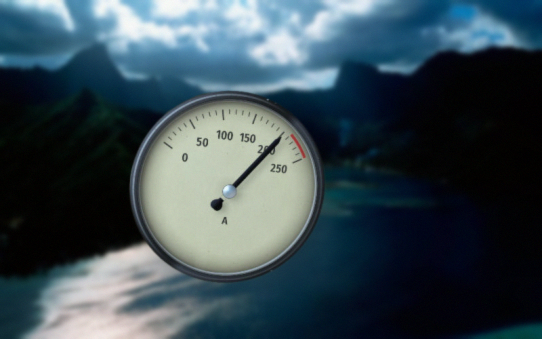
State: 200 A
